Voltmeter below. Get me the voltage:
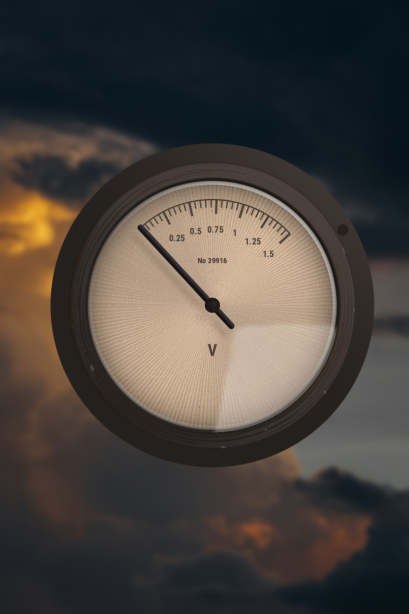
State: 0 V
